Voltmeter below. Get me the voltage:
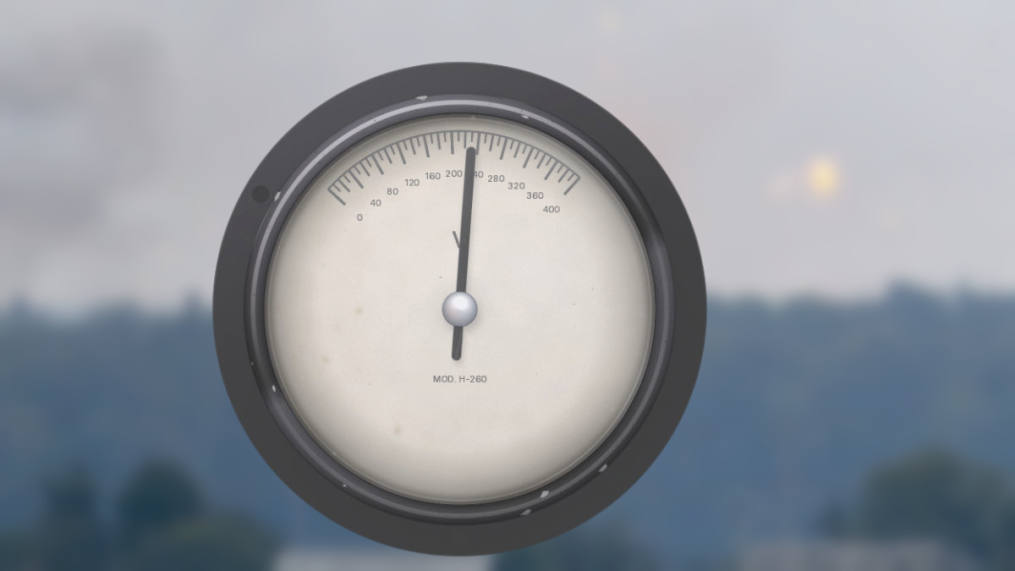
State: 230 V
